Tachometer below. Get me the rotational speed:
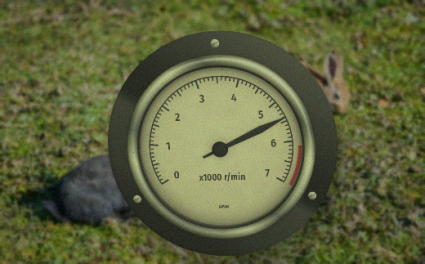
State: 5400 rpm
